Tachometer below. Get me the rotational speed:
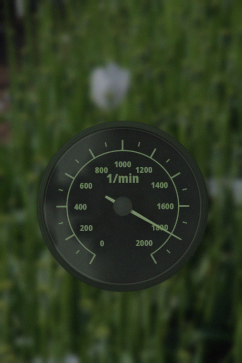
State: 1800 rpm
